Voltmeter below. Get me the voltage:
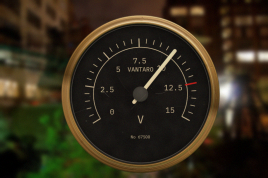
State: 10 V
